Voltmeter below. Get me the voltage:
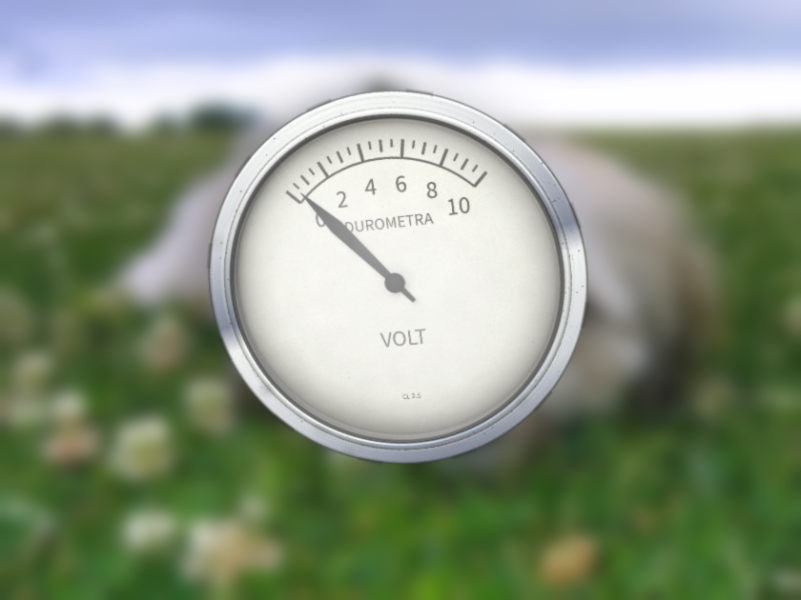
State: 0.5 V
